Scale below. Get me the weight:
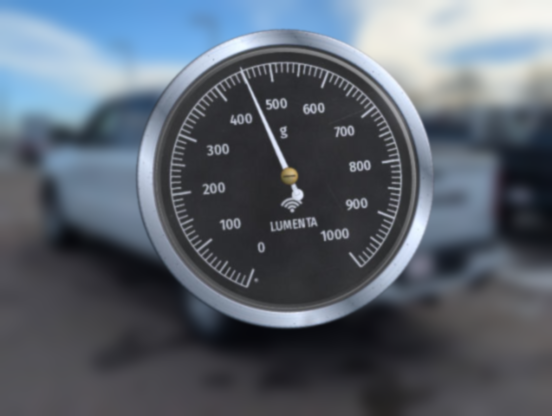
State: 450 g
